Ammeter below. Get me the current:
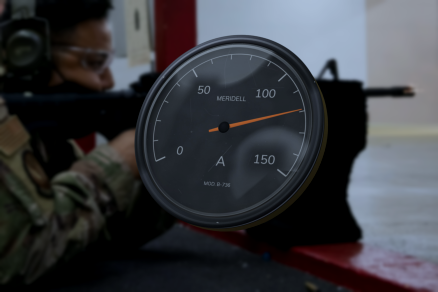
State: 120 A
